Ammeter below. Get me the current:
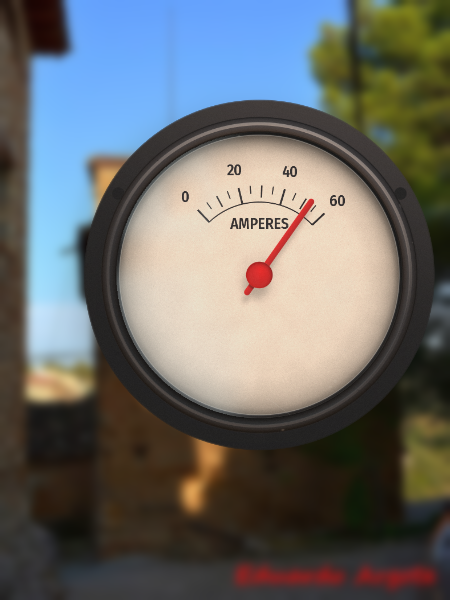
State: 52.5 A
